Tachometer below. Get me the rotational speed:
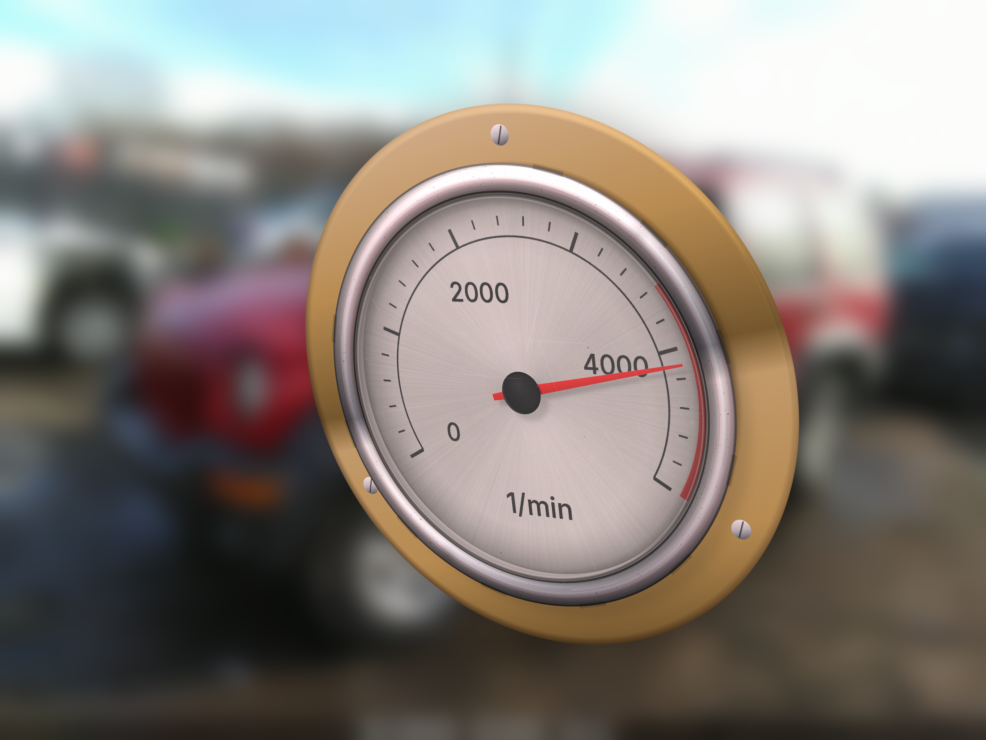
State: 4100 rpm
